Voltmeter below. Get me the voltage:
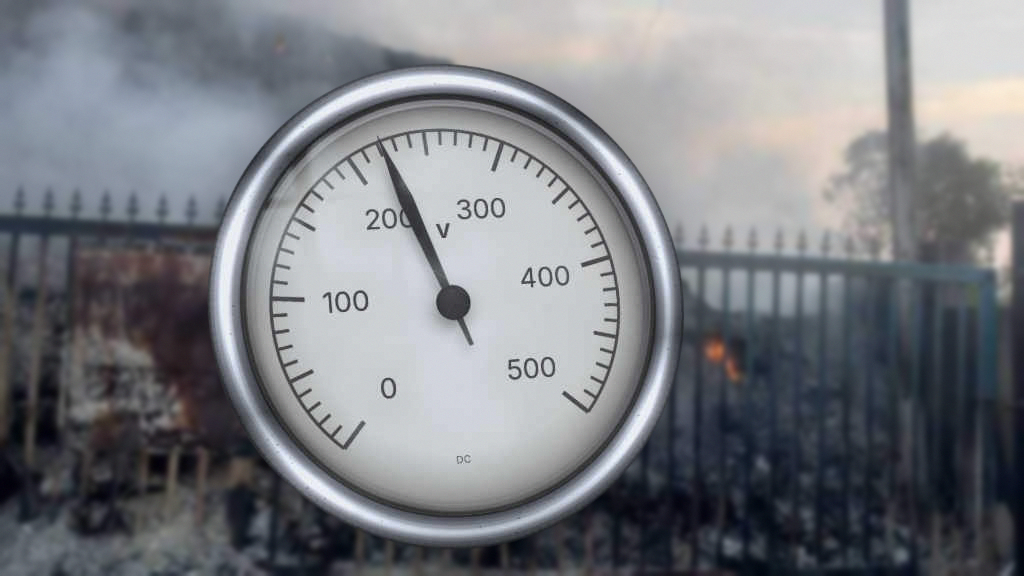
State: 220 V
